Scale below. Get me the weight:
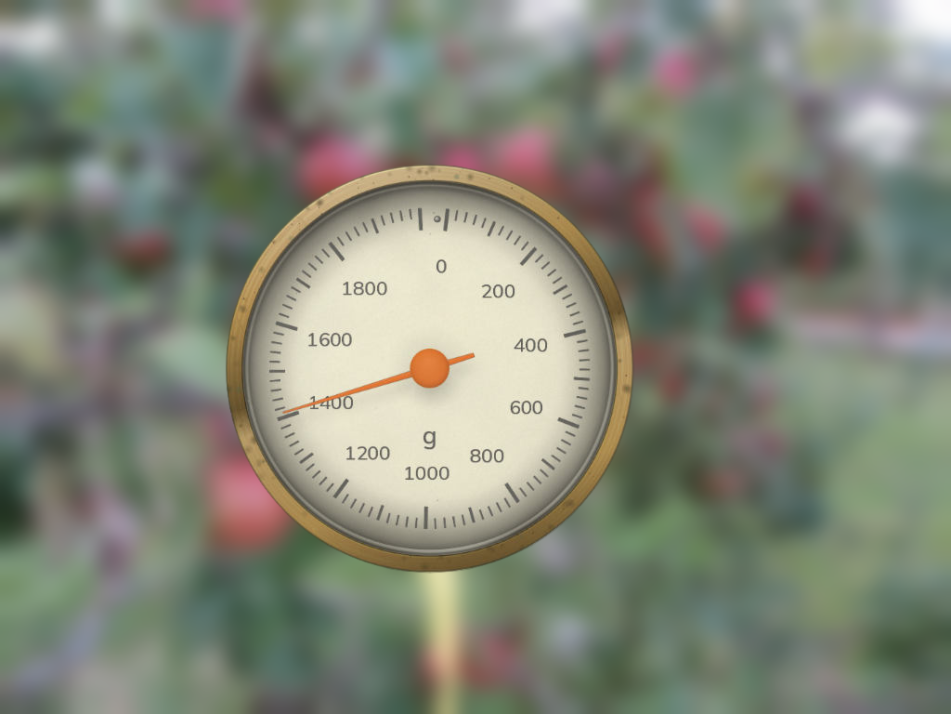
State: 1410 g
